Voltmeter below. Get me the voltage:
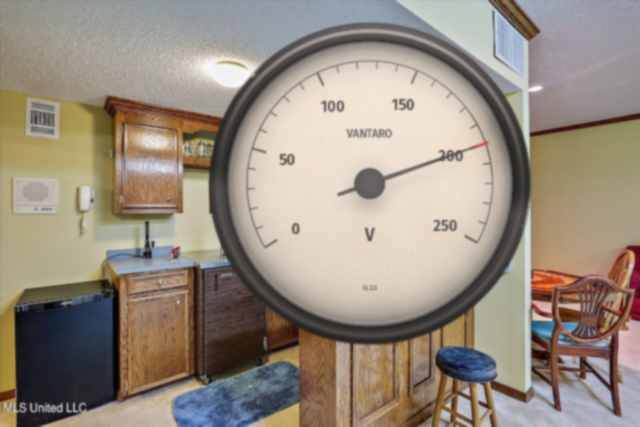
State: 200 V
